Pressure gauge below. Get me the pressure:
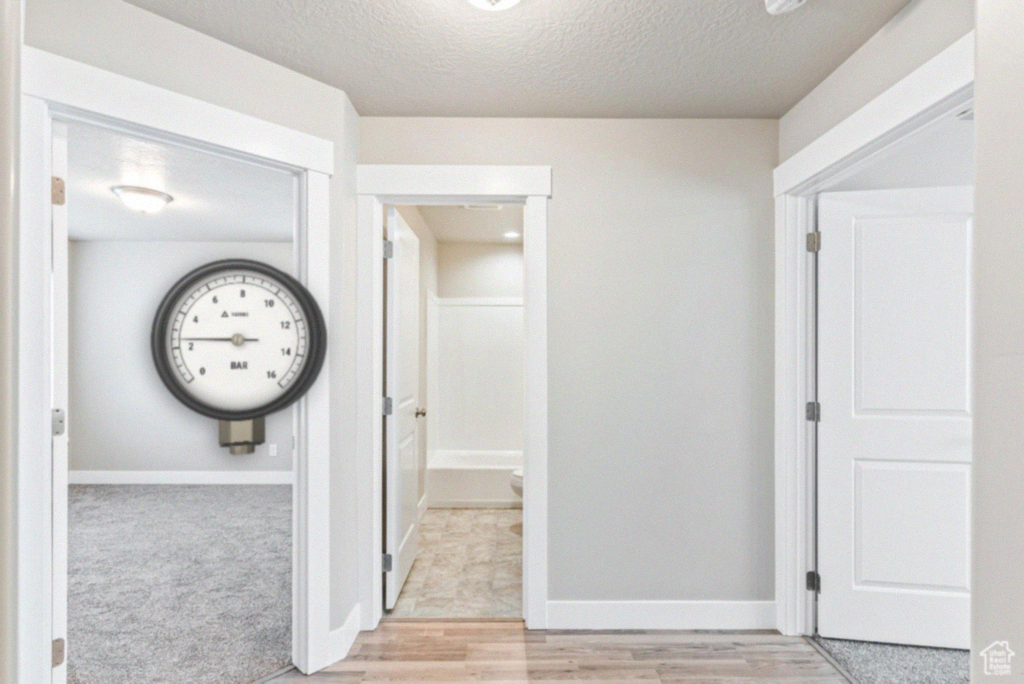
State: 2.5 bar
